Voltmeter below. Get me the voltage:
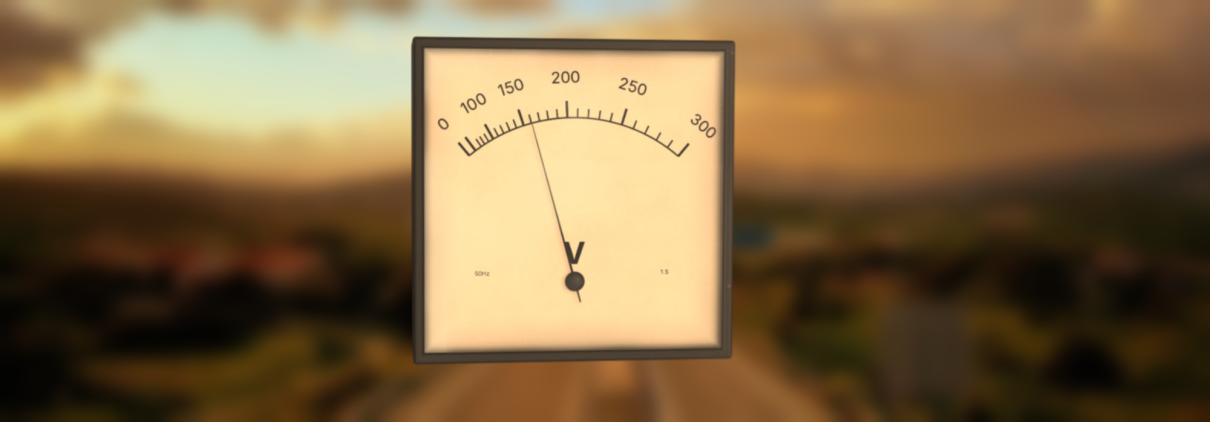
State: 160 V
